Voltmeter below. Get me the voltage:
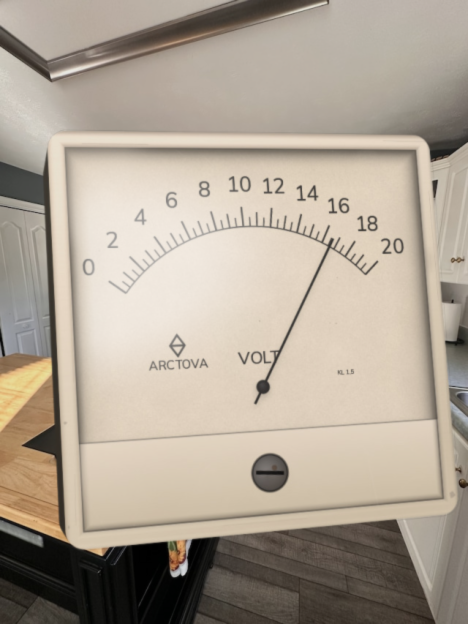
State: 16.5 V
